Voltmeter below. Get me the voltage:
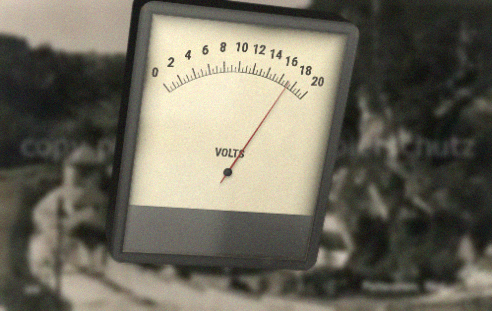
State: 17 V
